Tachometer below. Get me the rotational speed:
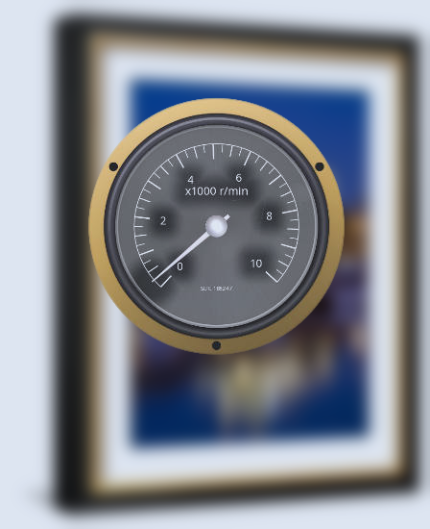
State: 250 rpm
